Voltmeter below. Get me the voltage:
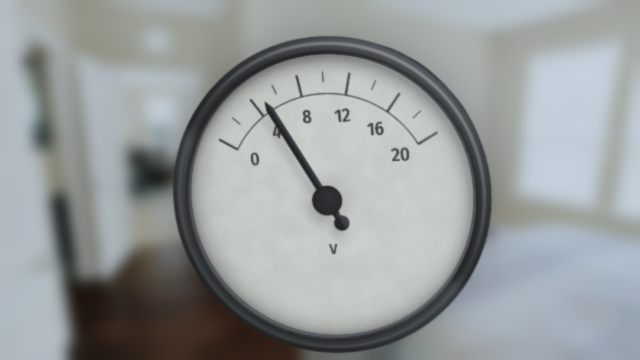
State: 5 V
